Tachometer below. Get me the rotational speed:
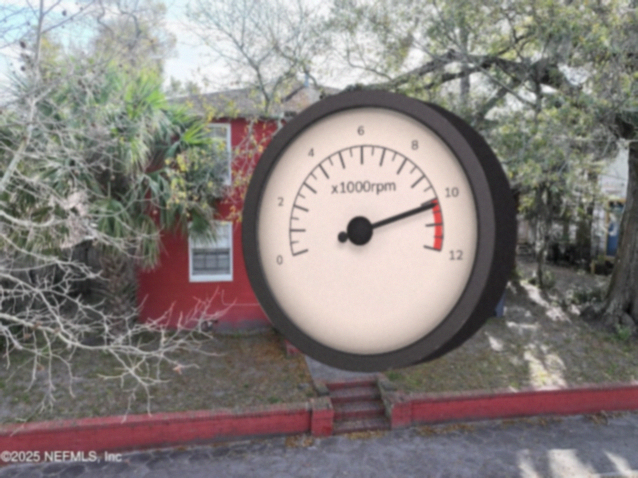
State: 10250 rpm
